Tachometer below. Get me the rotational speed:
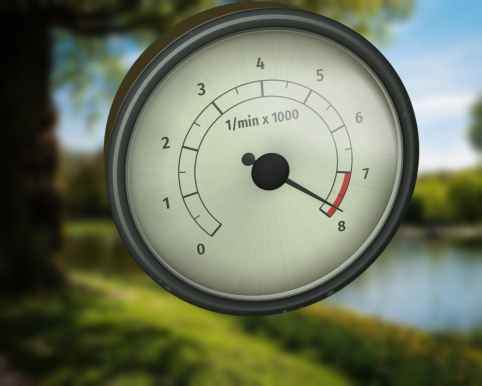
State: 7750 rpm
